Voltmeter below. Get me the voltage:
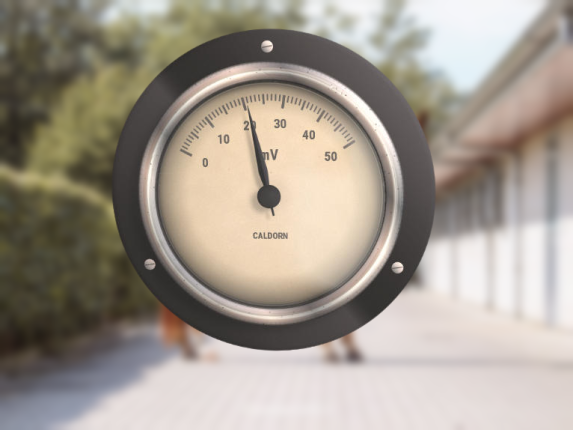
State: 21 mV
